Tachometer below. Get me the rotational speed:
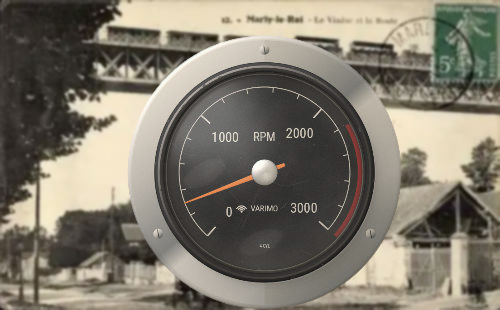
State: 300 rpm
